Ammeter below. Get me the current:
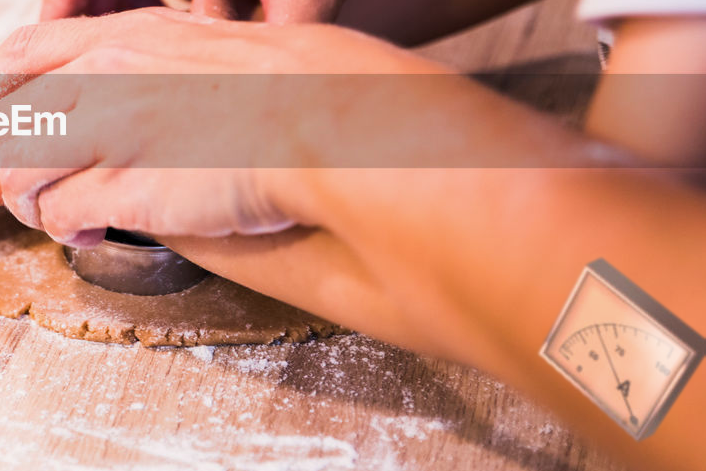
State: 65 A
